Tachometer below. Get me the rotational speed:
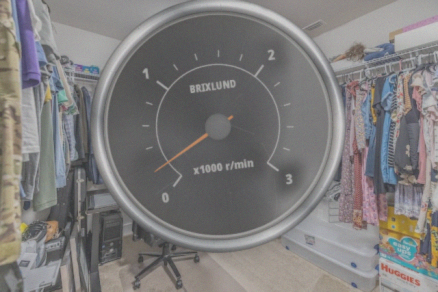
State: 200 rpm
